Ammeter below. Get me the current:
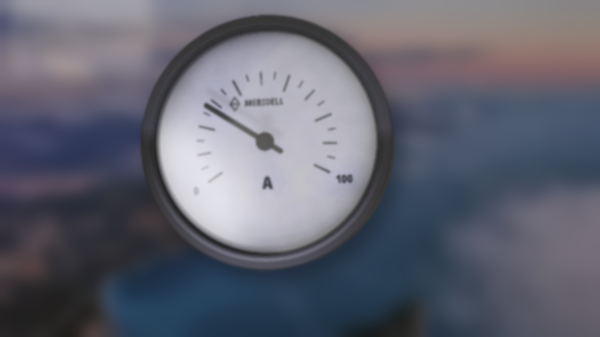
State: 27.5 A
